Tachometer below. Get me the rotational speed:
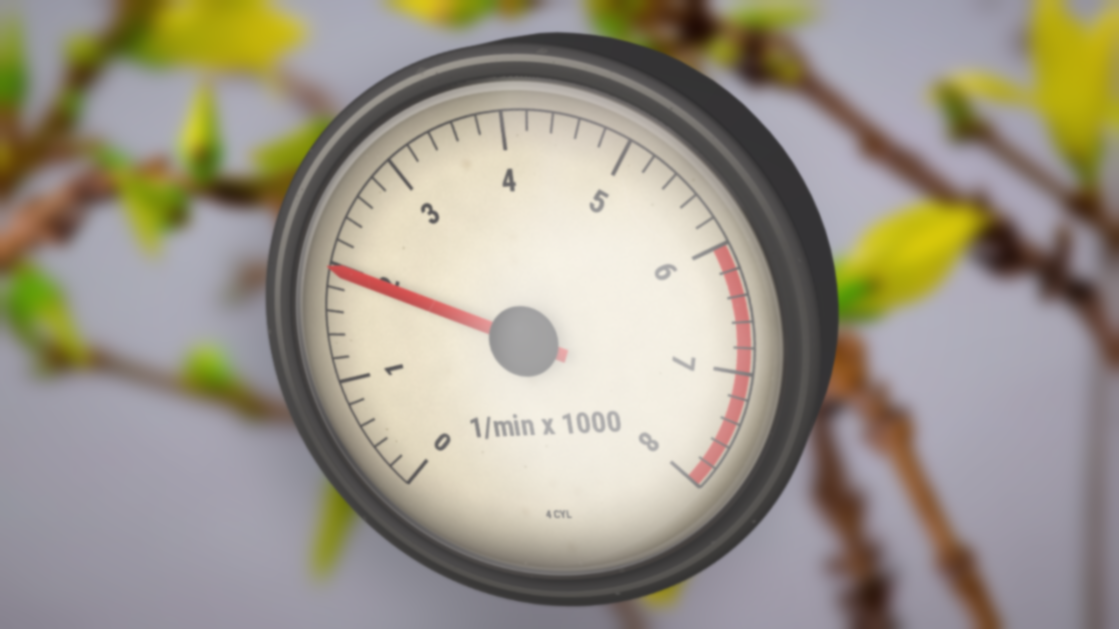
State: 2000 rpm
